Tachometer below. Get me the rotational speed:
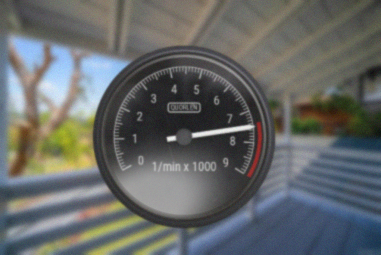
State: 7500 rpm
